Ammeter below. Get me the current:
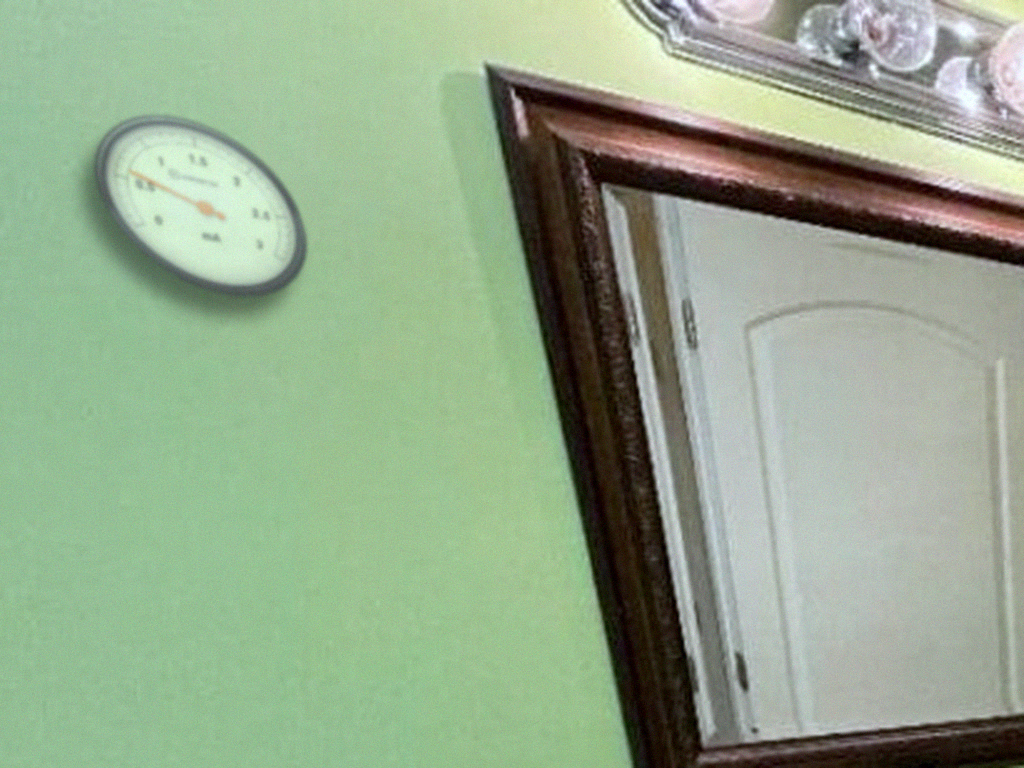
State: 0.6 mA
